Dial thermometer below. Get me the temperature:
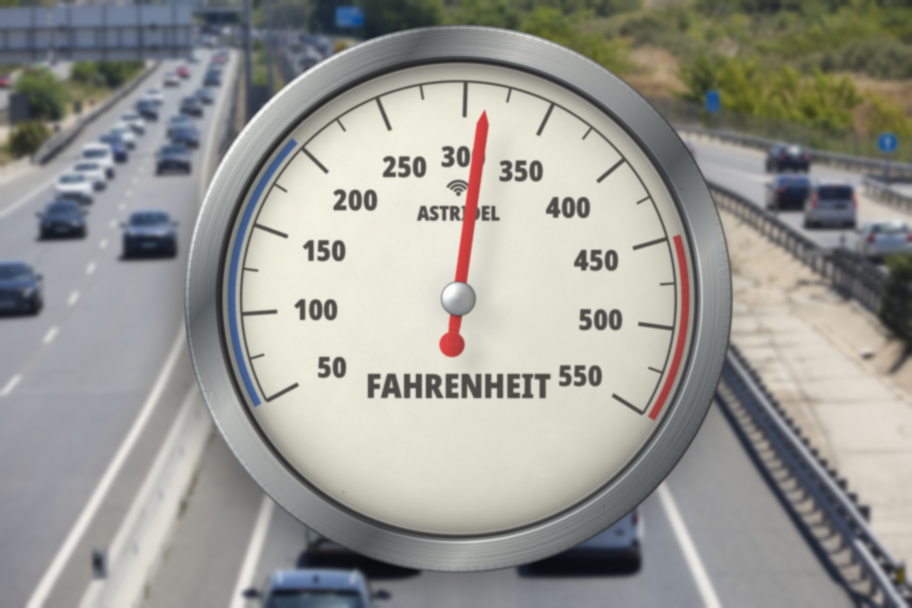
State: 312.5 °F
